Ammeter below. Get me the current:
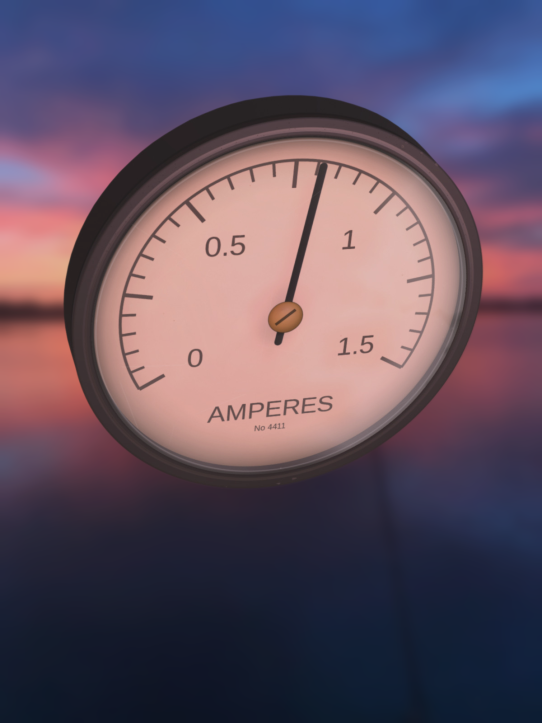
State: 0.8 A
